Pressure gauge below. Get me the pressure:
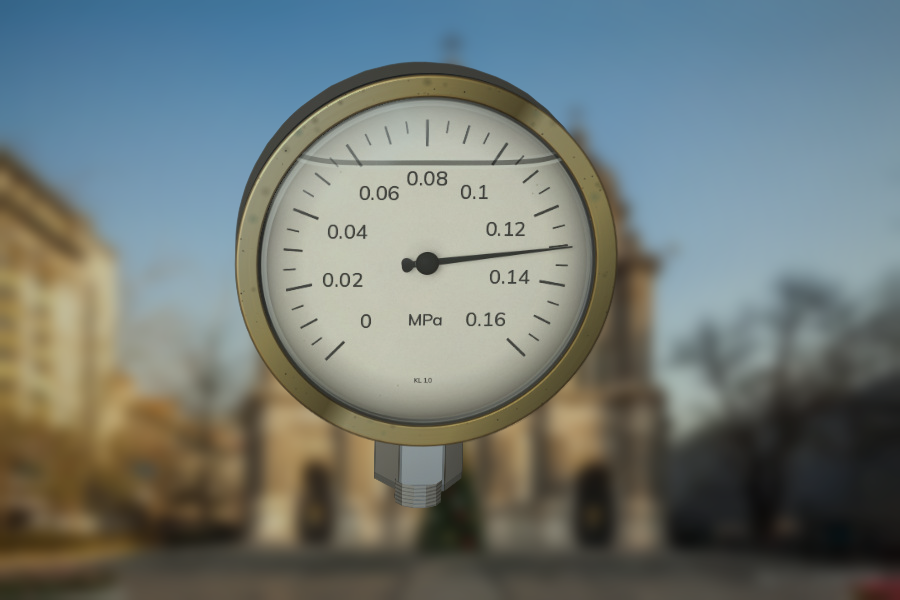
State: 0.13 MPa
